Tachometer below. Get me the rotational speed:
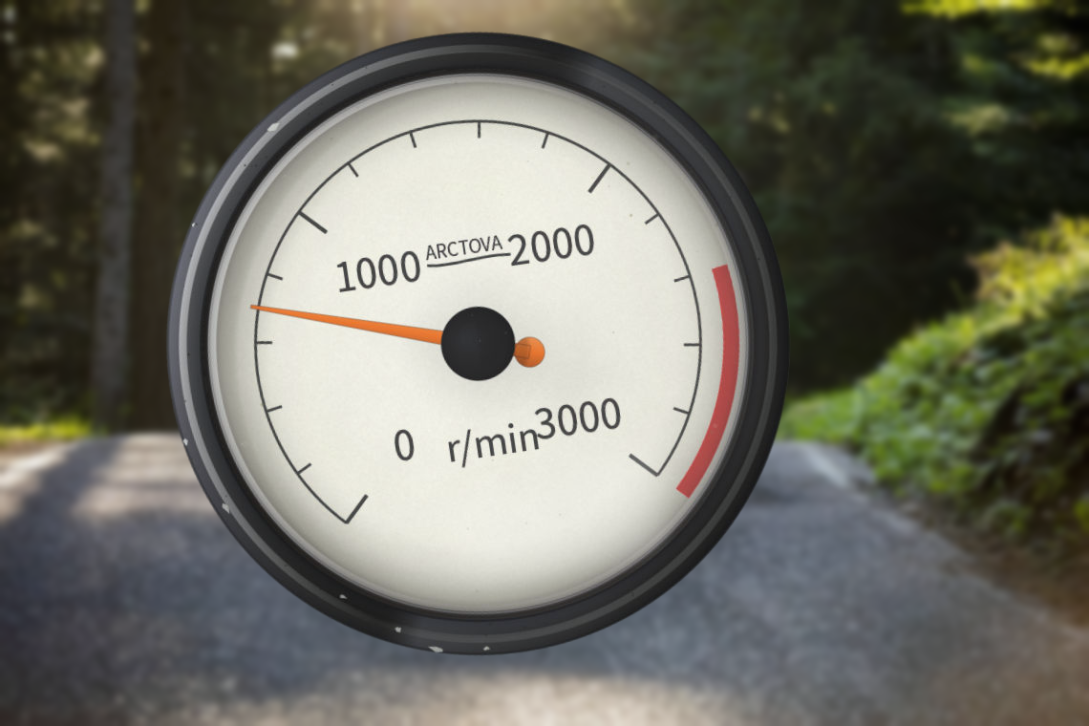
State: 700 rpm
